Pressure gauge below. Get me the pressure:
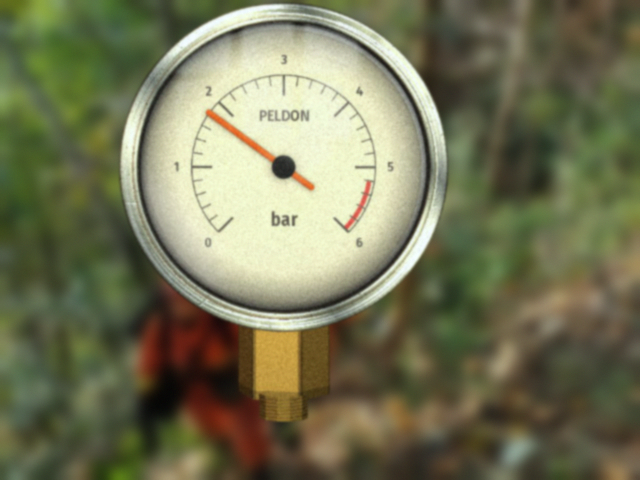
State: 1.8 bar
